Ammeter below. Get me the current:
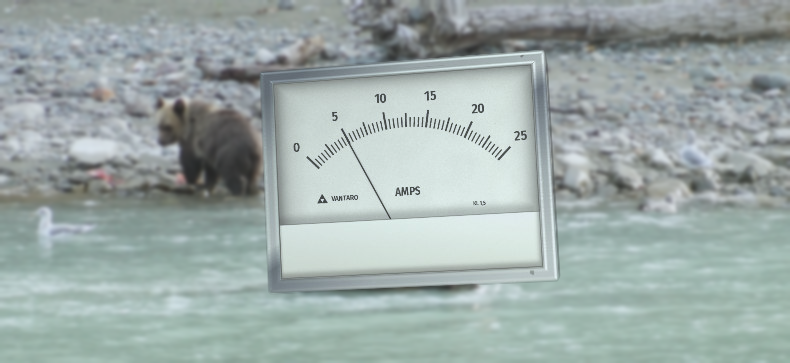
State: 5 A
